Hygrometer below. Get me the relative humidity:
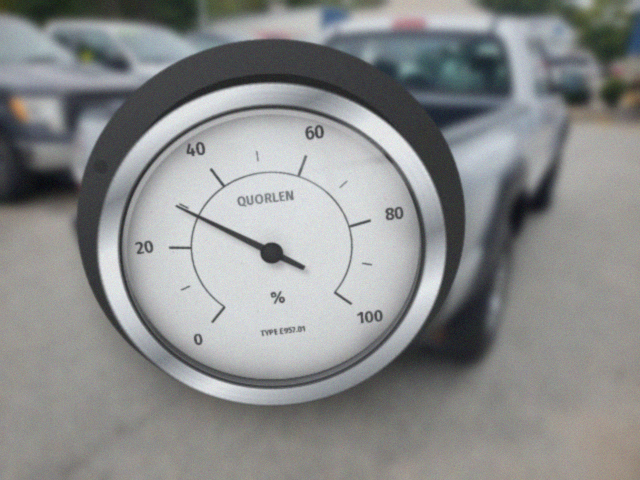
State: 30 %
